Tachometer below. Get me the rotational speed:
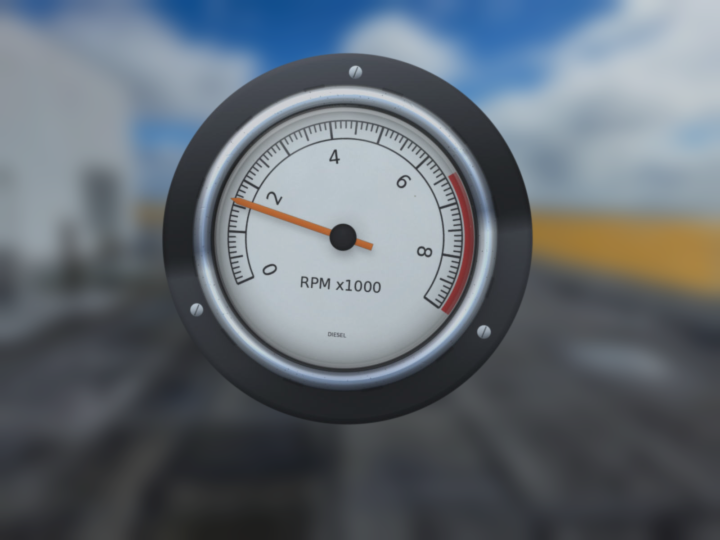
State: 1600 rpm
